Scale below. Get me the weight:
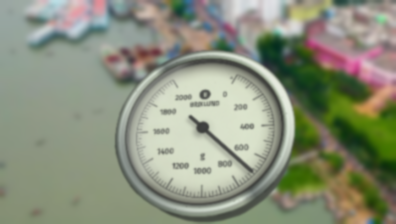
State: 700 g
